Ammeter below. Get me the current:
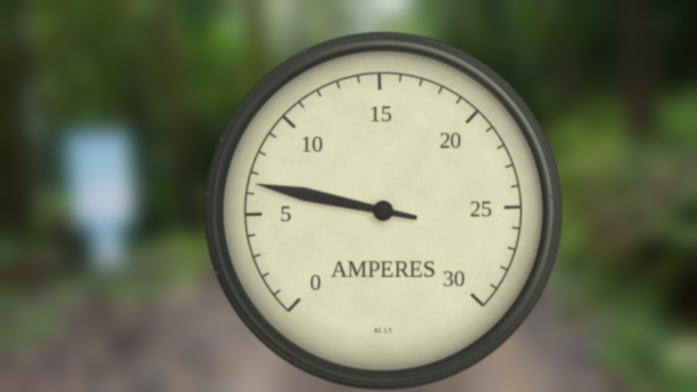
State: 6.5 A
